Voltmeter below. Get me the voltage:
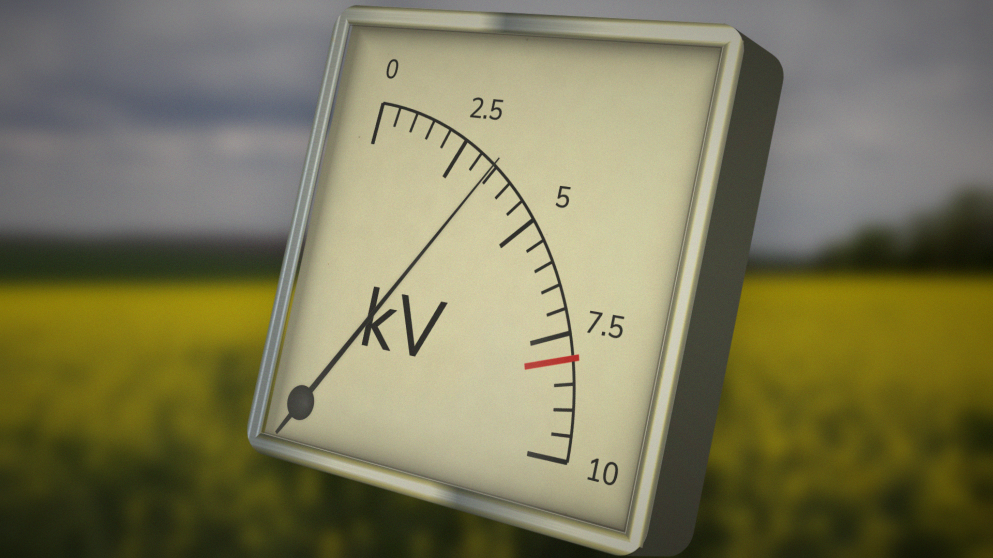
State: 3.5 kV
